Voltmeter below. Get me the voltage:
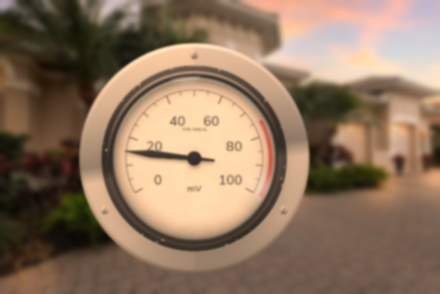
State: 15 mV
